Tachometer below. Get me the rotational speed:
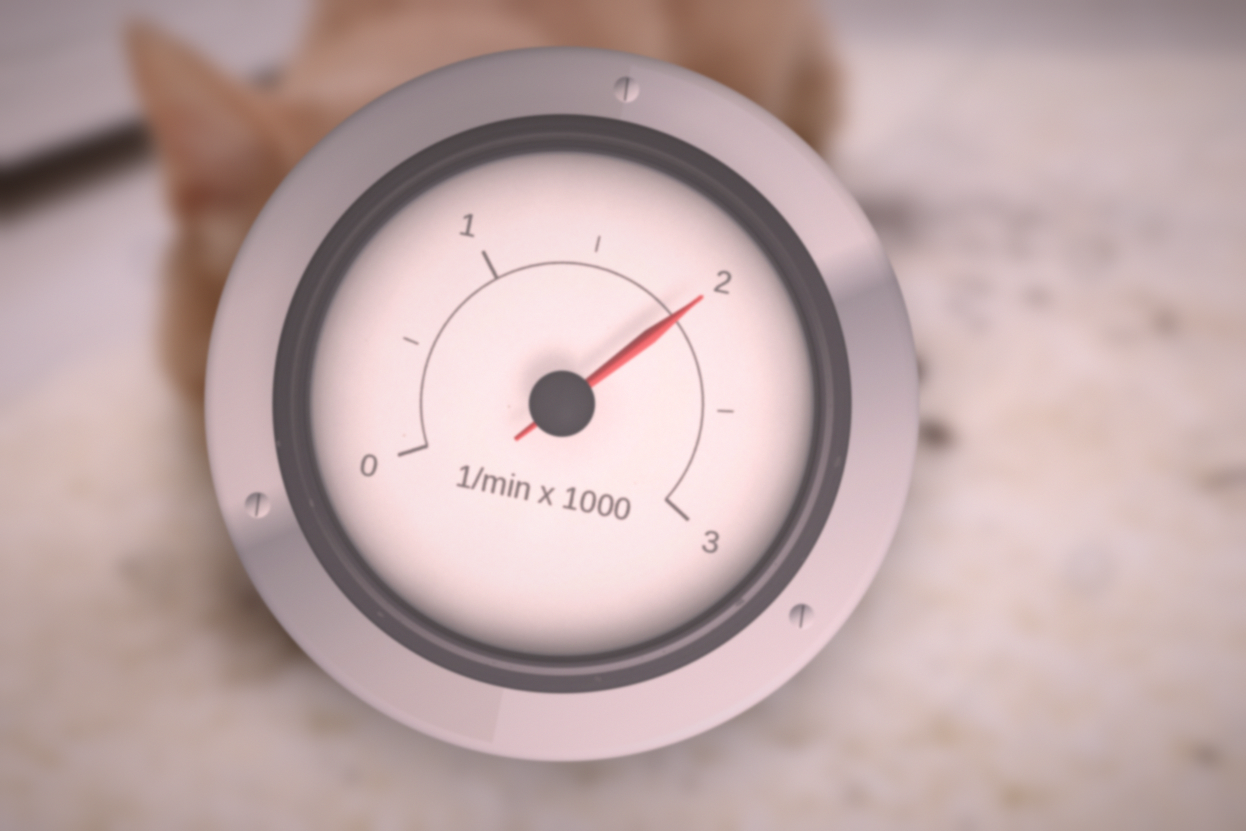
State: 2000 rpm
